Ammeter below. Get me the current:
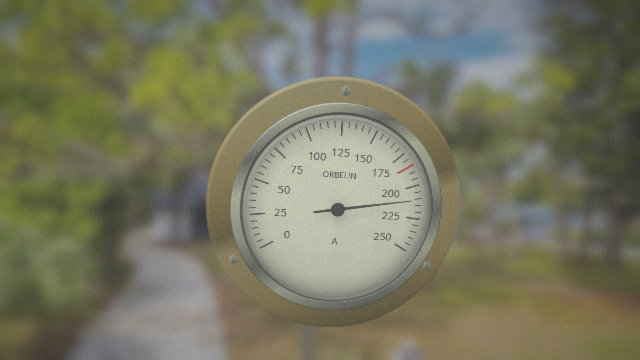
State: 210 A
